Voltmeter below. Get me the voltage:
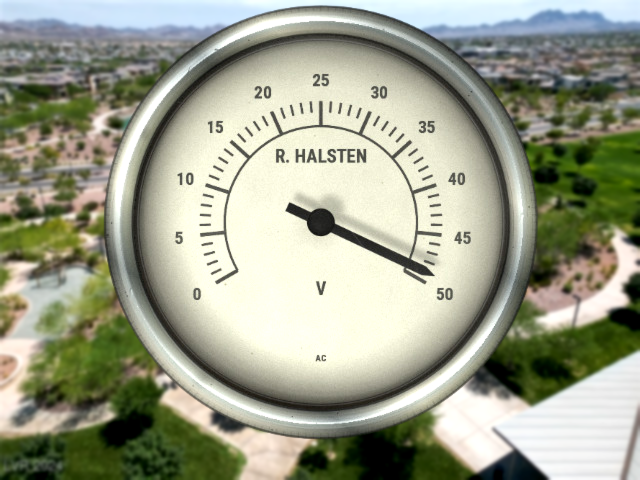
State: 49 V
